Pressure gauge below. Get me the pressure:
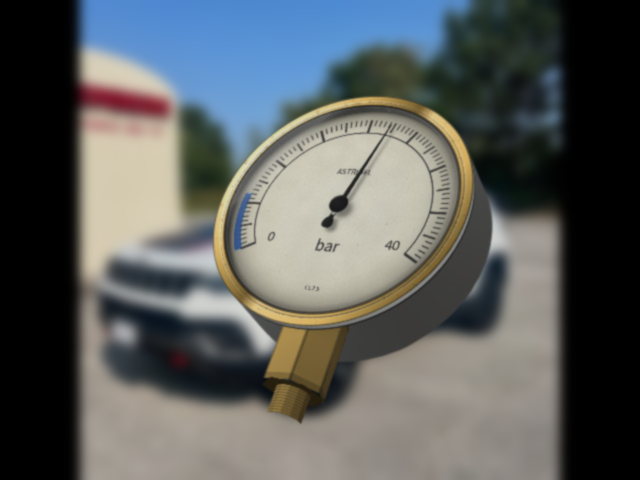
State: 22.5 bar
